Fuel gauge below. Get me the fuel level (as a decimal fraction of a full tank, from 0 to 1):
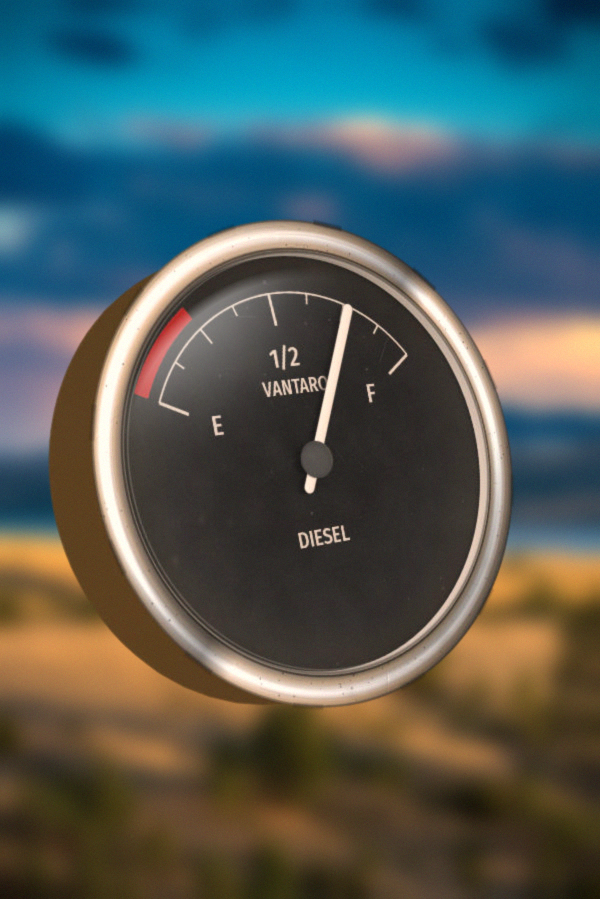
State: 0.75
